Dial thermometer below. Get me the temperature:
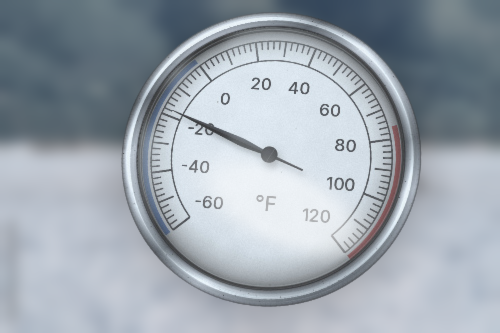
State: -18 °F
